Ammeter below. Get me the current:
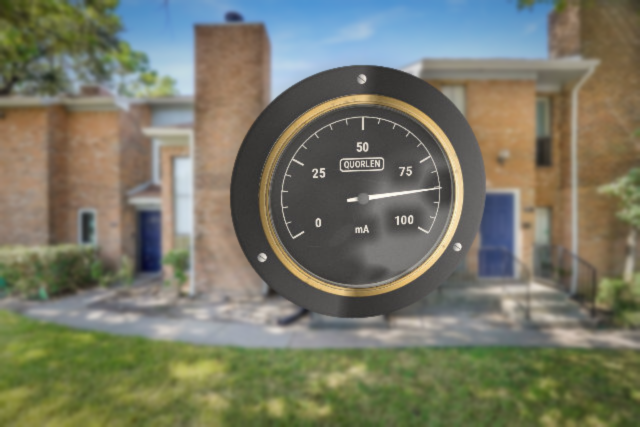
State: 85 mA
